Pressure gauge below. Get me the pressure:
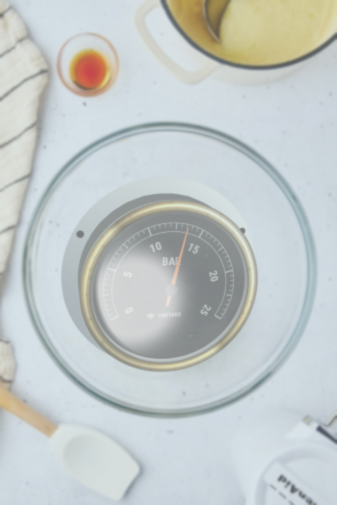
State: 13.5 bar
